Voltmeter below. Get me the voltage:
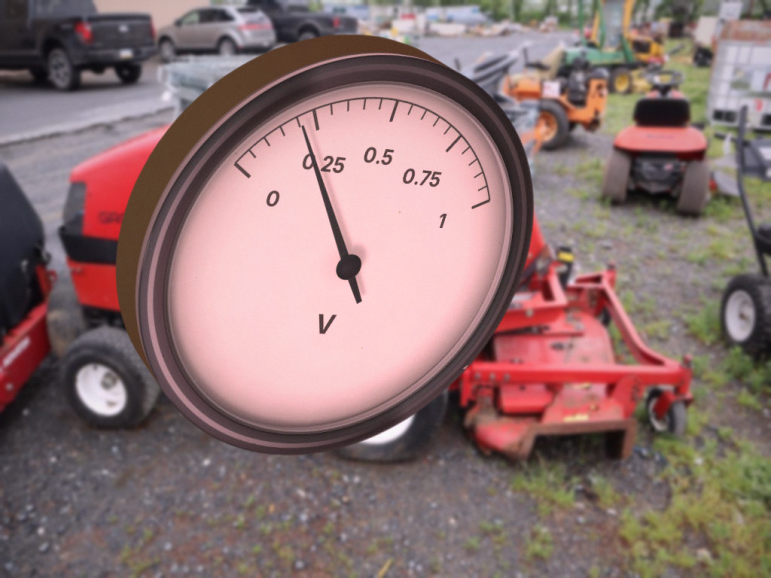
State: 0.2 V
